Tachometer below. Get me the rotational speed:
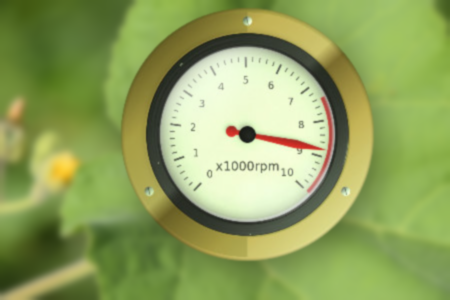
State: 8800 rpm
